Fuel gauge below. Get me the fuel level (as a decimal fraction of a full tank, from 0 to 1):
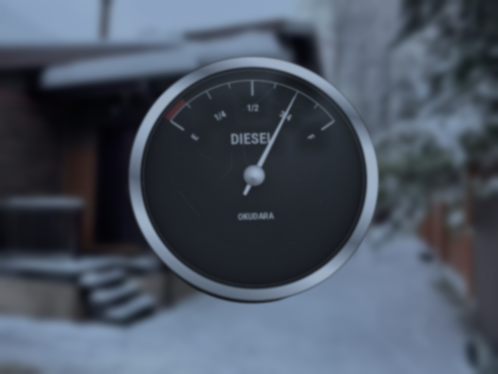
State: 0.75
